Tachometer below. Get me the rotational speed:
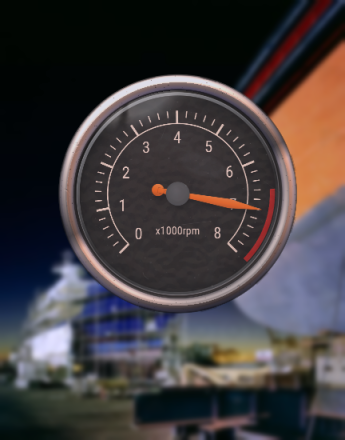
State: 7000 rpm
